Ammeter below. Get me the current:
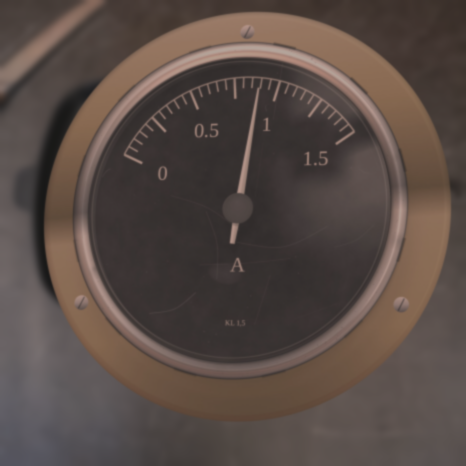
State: 0.9 A
